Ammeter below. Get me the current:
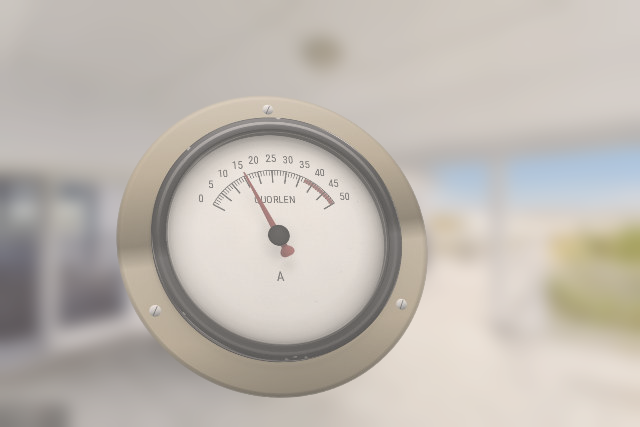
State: 15 A
